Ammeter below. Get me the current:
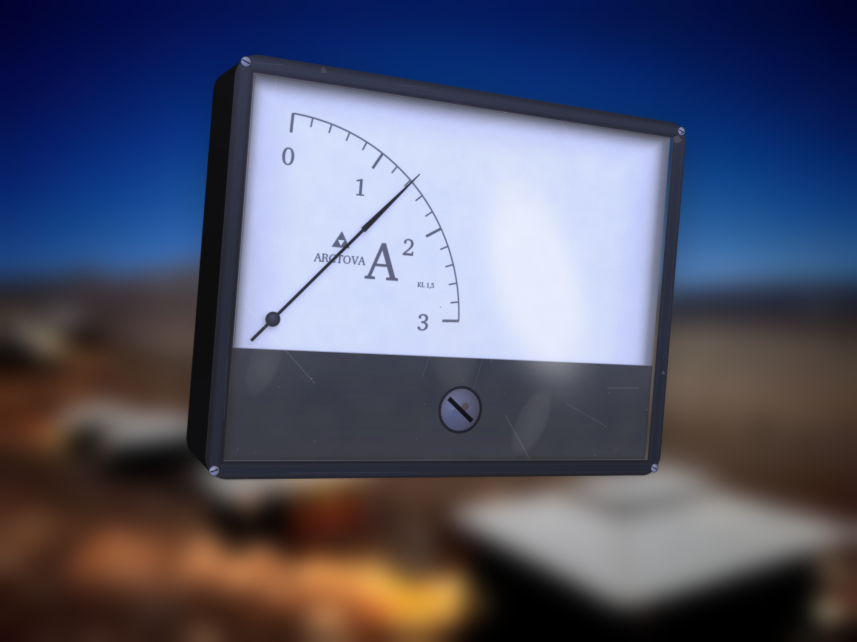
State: 1.4 A
